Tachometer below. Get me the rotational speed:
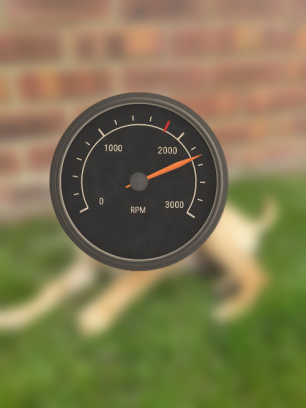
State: 2300 rpm
